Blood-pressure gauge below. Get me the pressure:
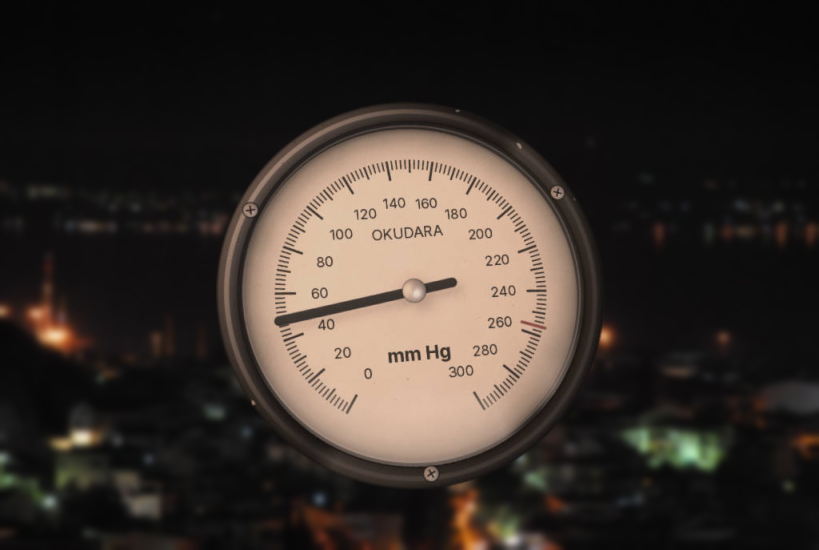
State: 48 mmHg
